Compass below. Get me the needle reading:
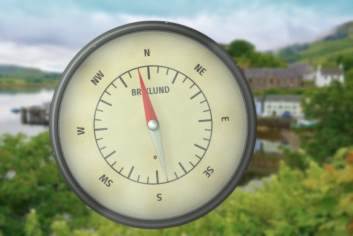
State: 350 °
